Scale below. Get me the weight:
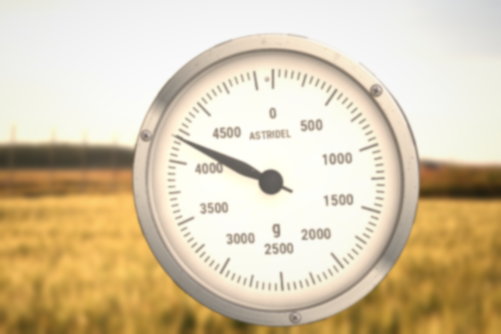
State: 4200 g
